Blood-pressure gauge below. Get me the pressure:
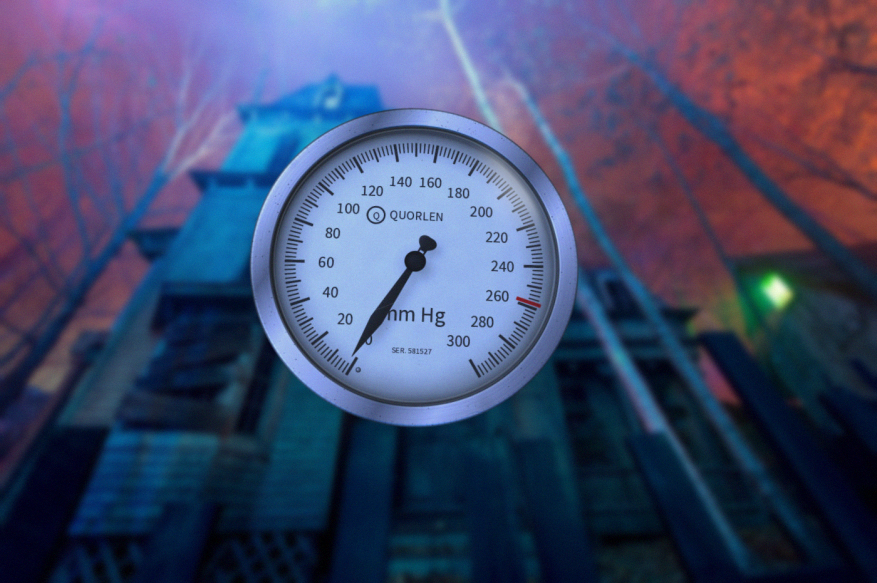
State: 2 mmHg
